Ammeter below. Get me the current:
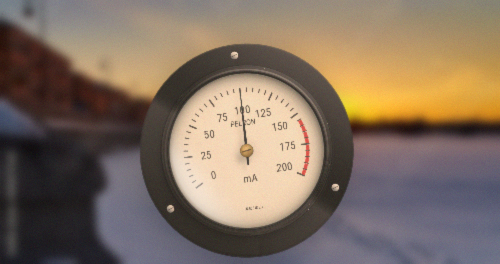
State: 100 mA
